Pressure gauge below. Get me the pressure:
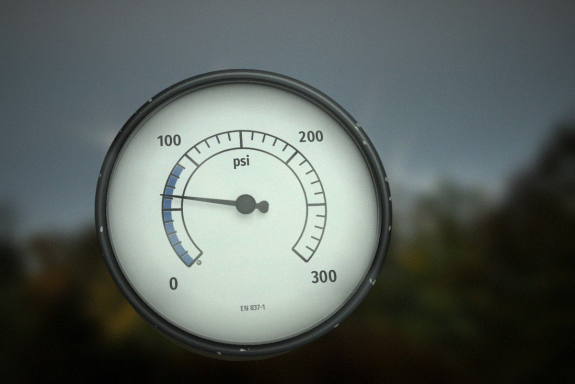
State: 60 psi
